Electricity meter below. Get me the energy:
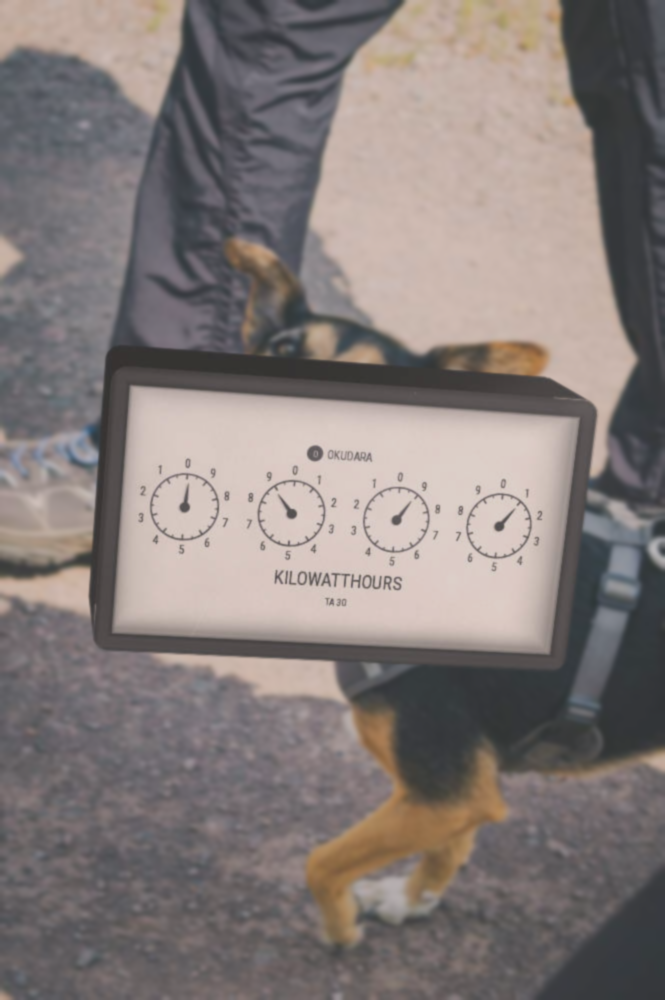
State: 9891 kWh
